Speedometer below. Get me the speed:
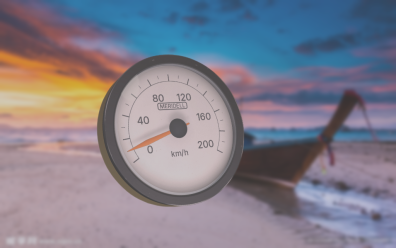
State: 10 km/h
